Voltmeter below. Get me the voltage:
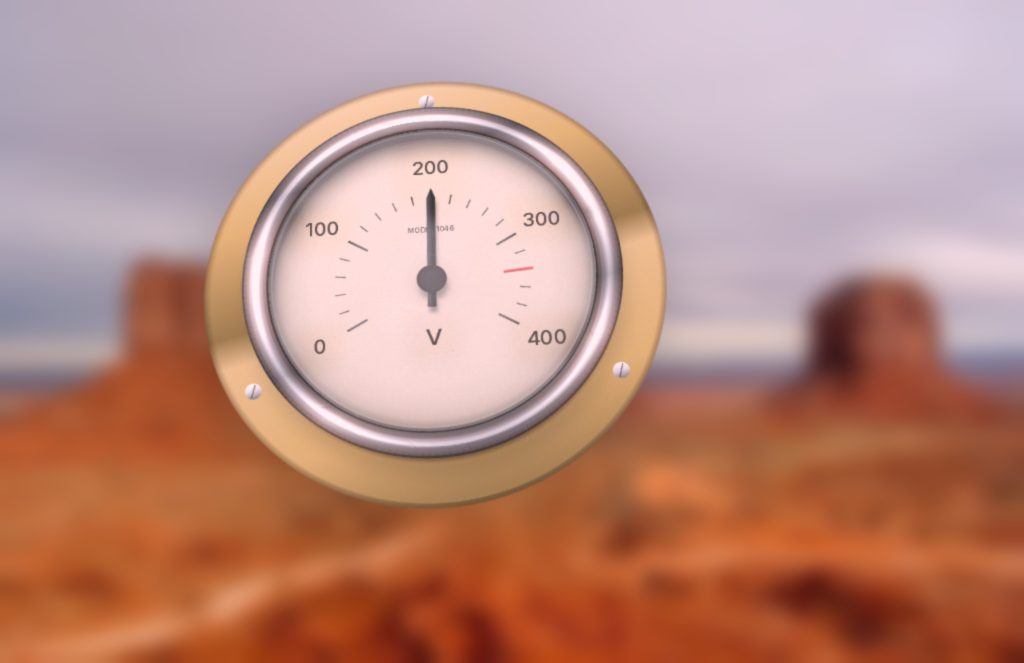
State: 200 V
